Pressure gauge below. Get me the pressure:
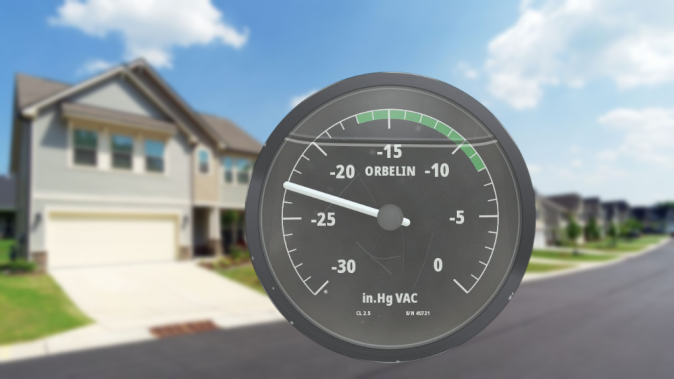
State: -23 inHg
